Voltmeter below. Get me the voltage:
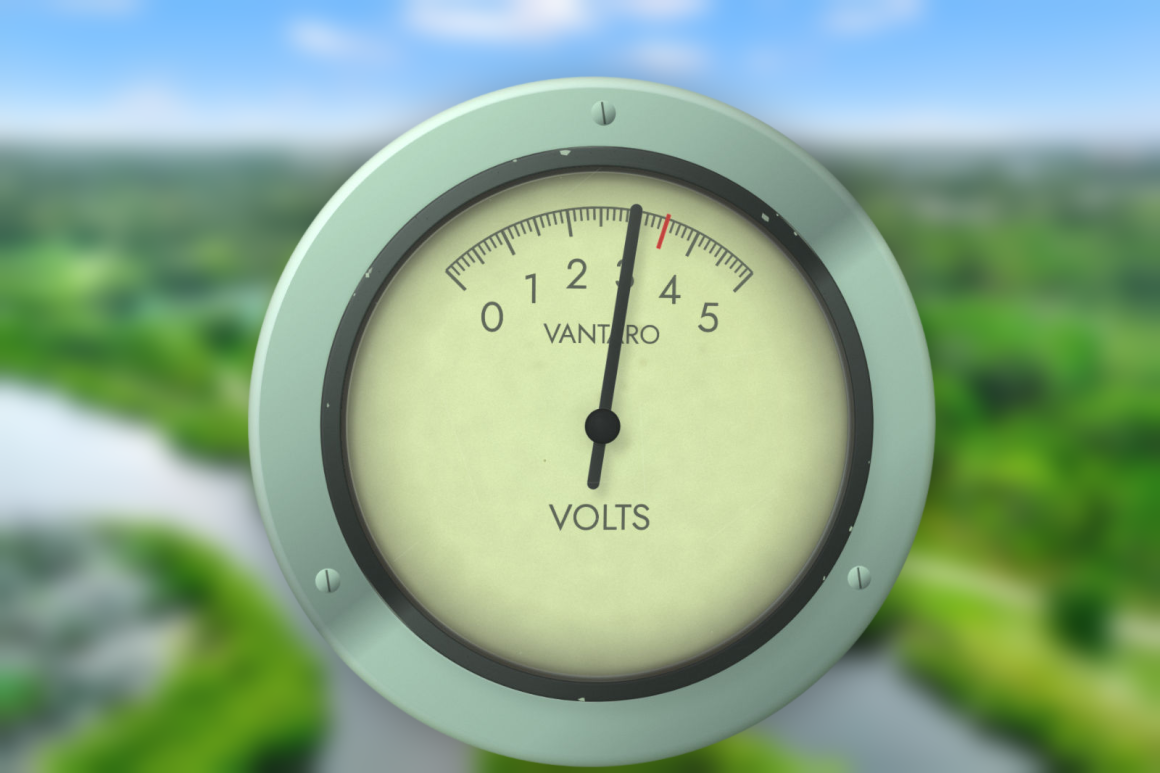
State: 3 V
